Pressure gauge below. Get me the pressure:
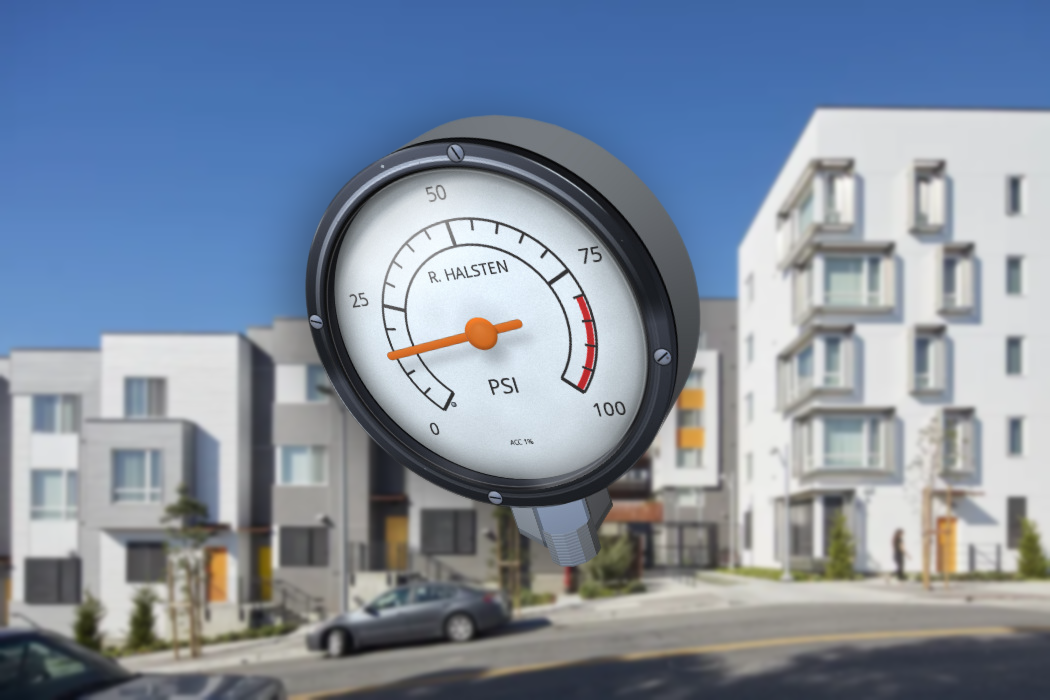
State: 15 psi
